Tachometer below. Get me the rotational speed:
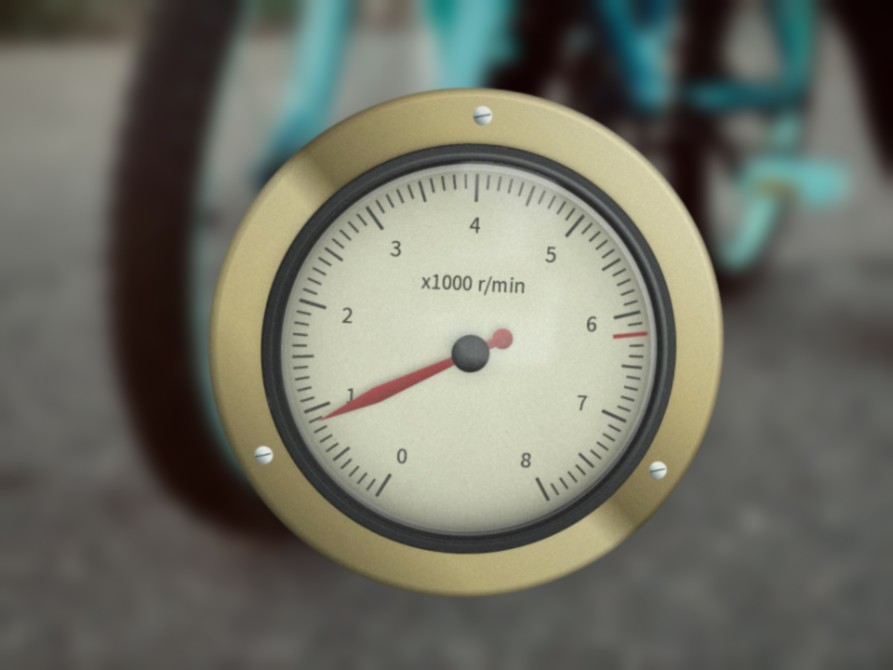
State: 900 rpm
